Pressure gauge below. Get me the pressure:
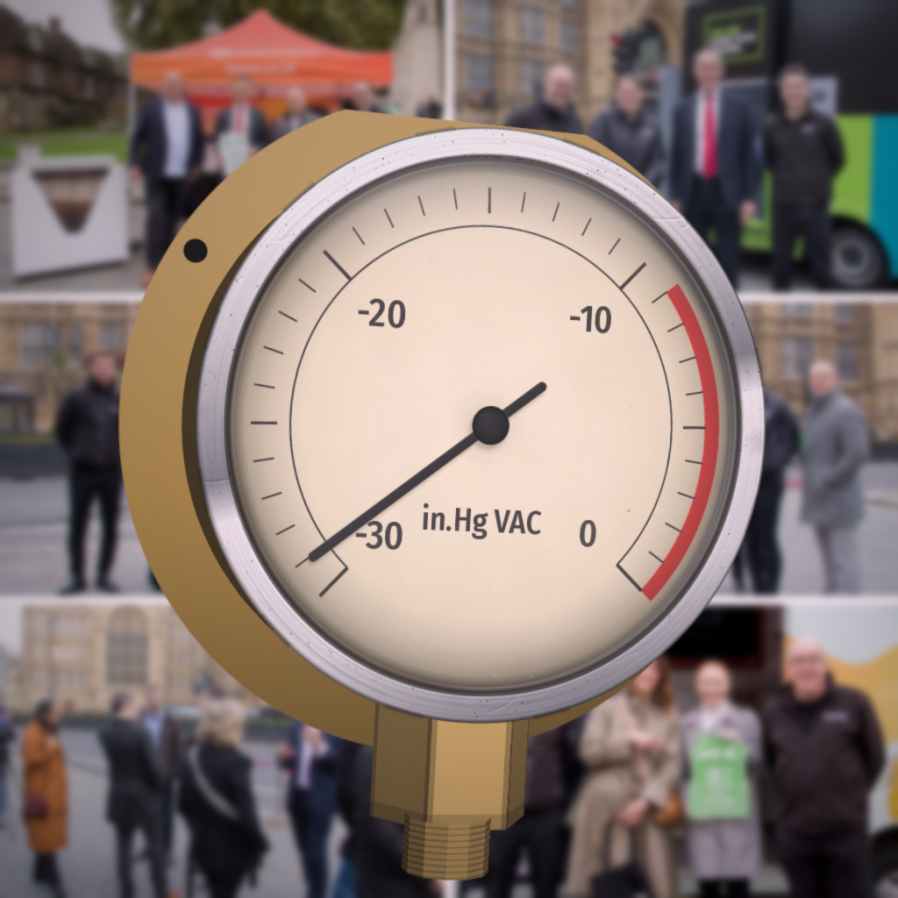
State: -29 inHg
